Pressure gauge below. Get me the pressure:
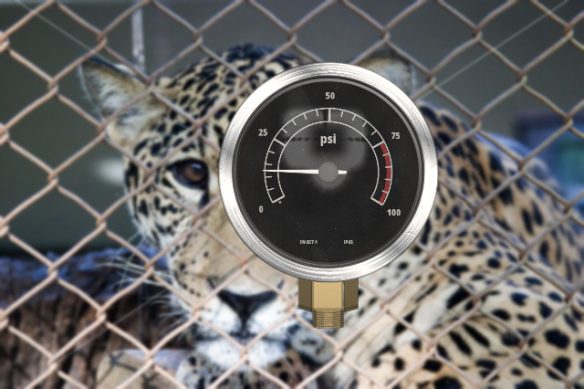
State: 12.5 psi
